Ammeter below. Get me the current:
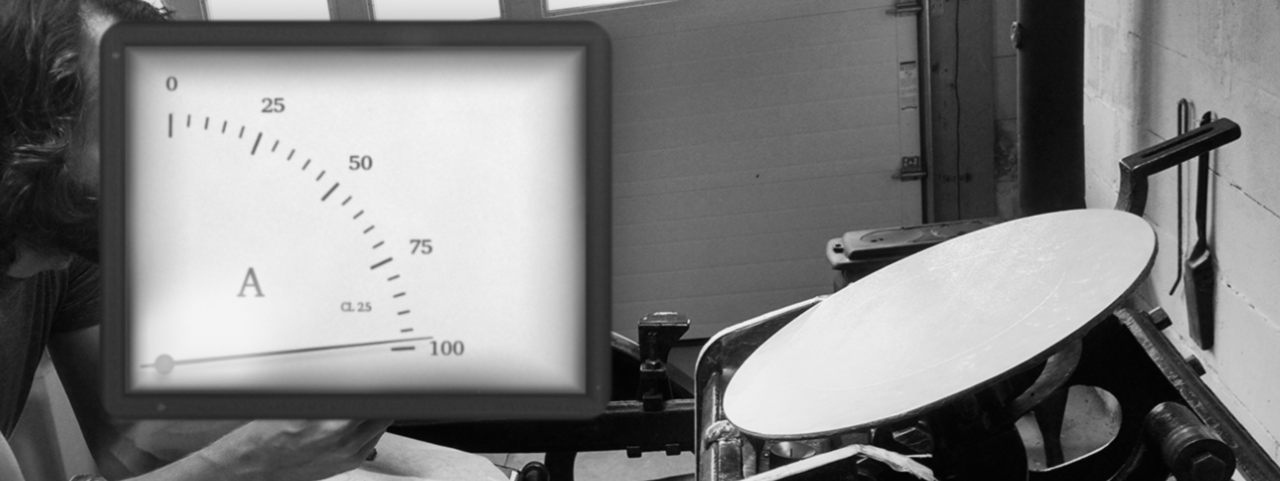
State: 97.5 A
